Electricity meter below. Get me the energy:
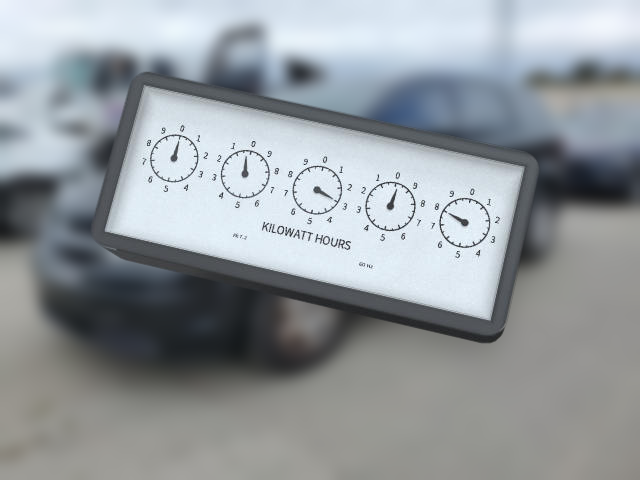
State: 298 kWh
